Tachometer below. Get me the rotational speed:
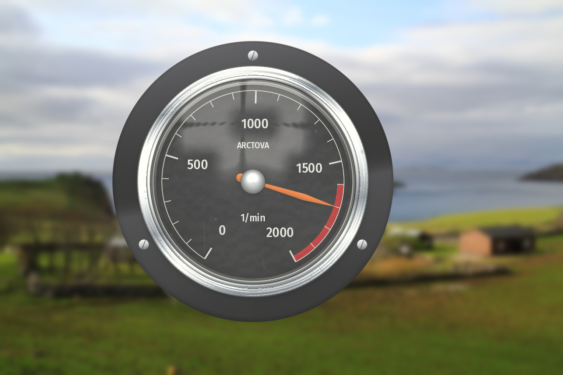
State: 1700 rpm
